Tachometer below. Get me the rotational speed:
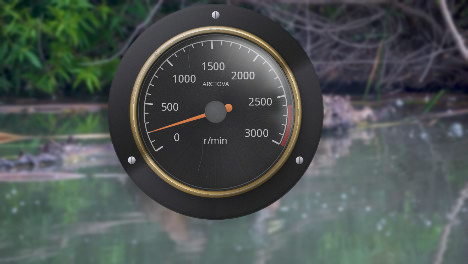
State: 200 rpm
